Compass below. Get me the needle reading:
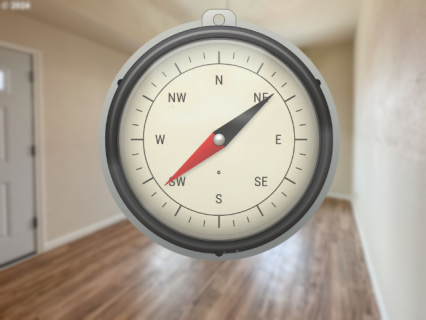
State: 230 °
